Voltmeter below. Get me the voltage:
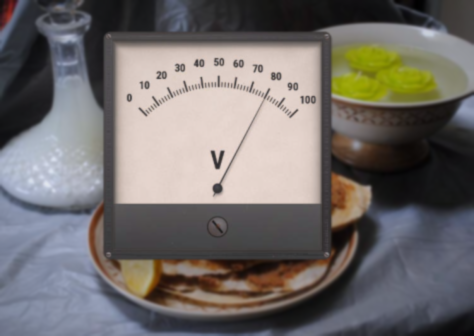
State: 80 V
